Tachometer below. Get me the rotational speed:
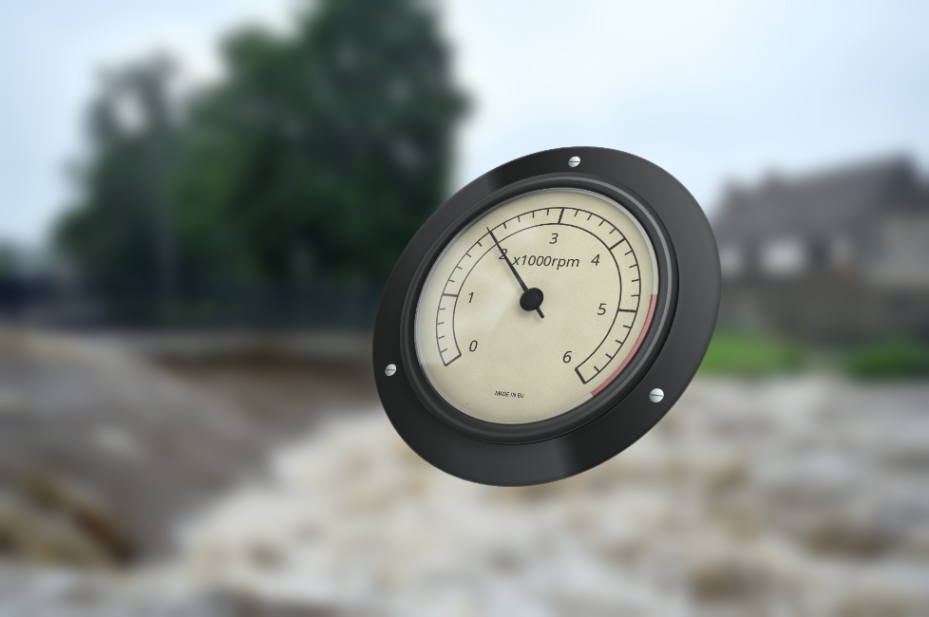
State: 2000 rpm
